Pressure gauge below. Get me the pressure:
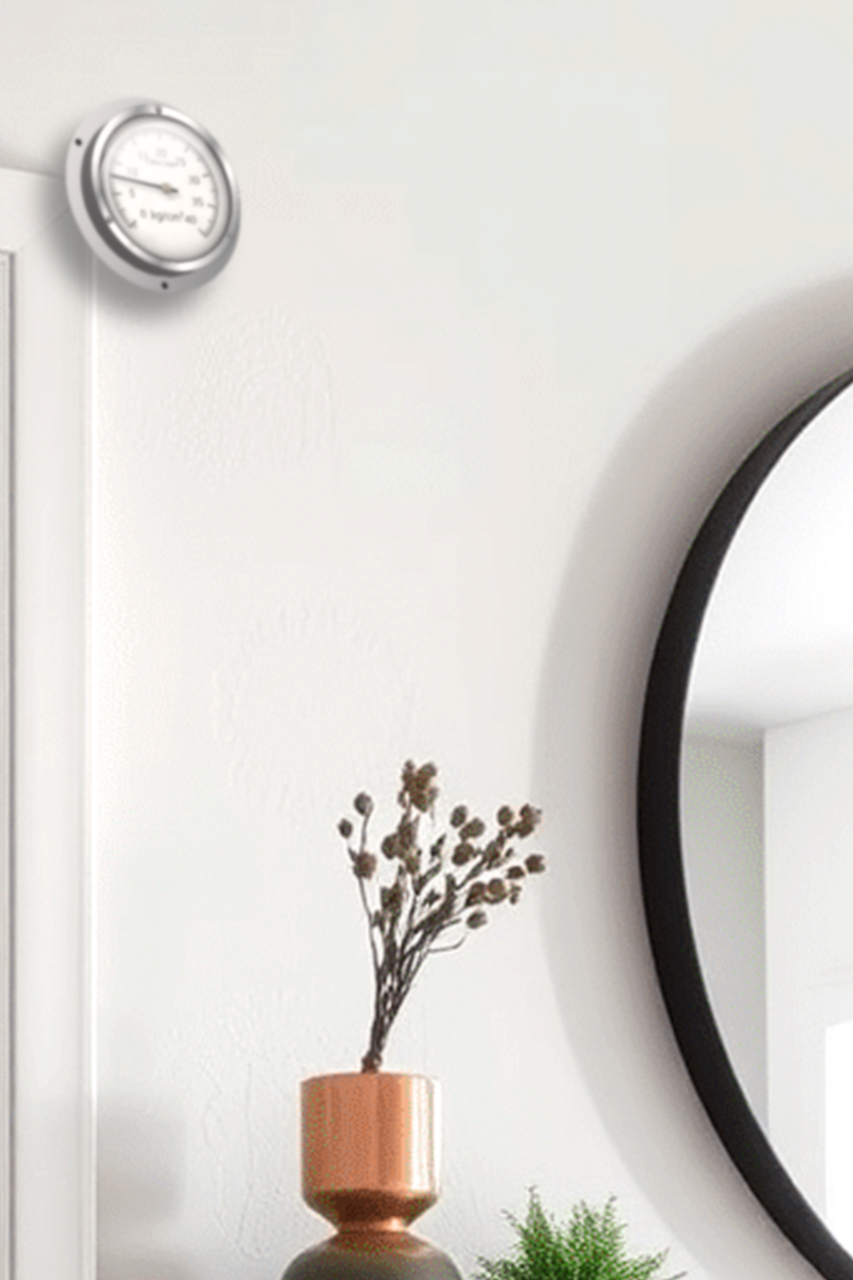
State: 7.5 kg/cm²
